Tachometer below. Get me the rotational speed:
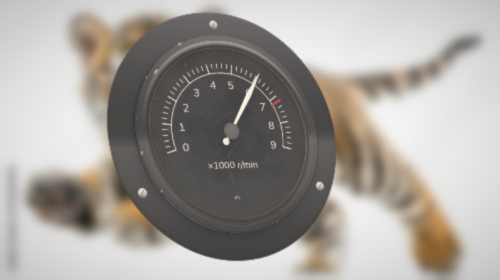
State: 6000 rpm
